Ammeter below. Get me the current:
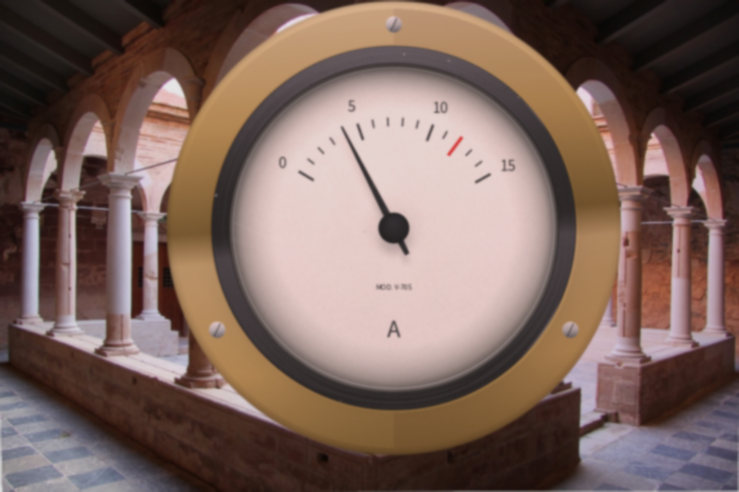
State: 4 A
